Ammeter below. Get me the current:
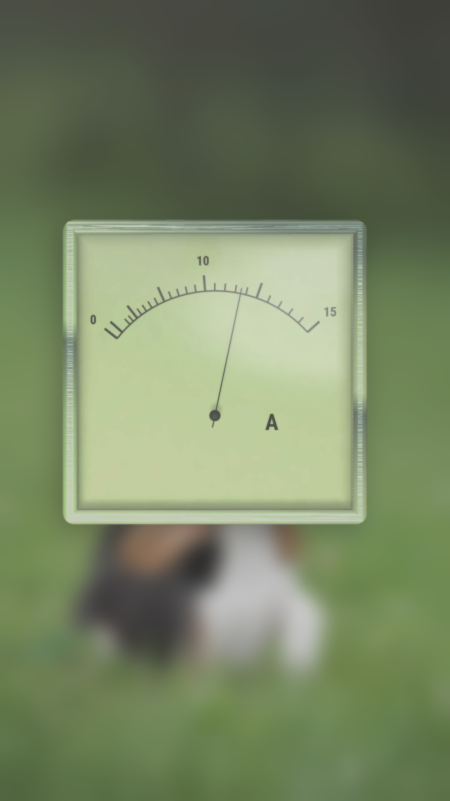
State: 11.75 A
